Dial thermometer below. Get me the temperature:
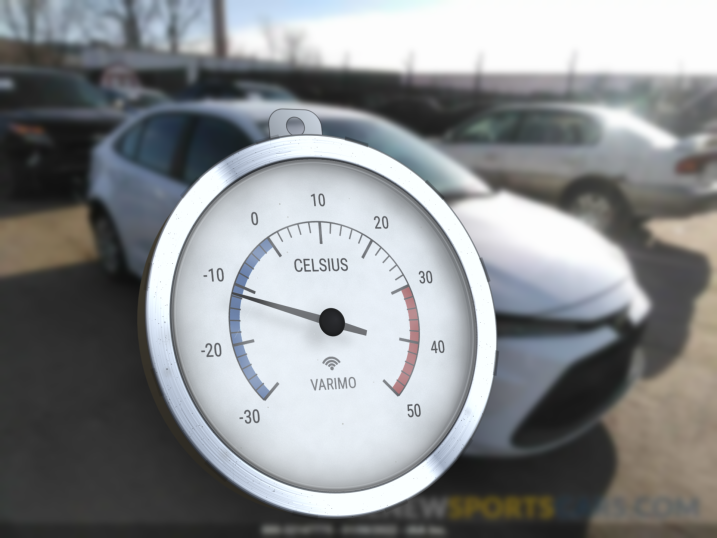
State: -12 °C
